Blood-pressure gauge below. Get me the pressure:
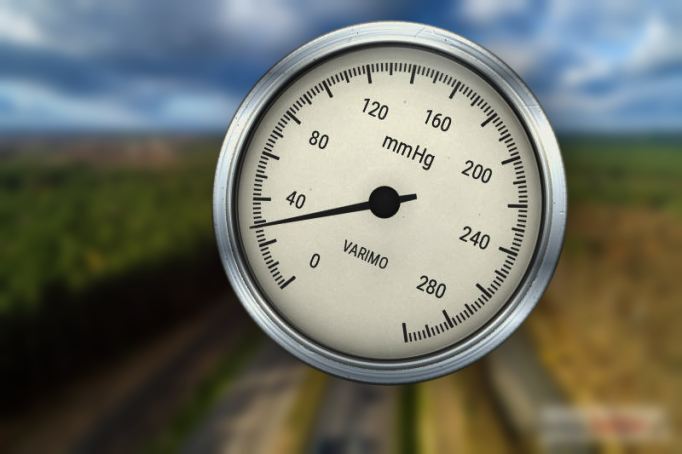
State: 28 mmHg
